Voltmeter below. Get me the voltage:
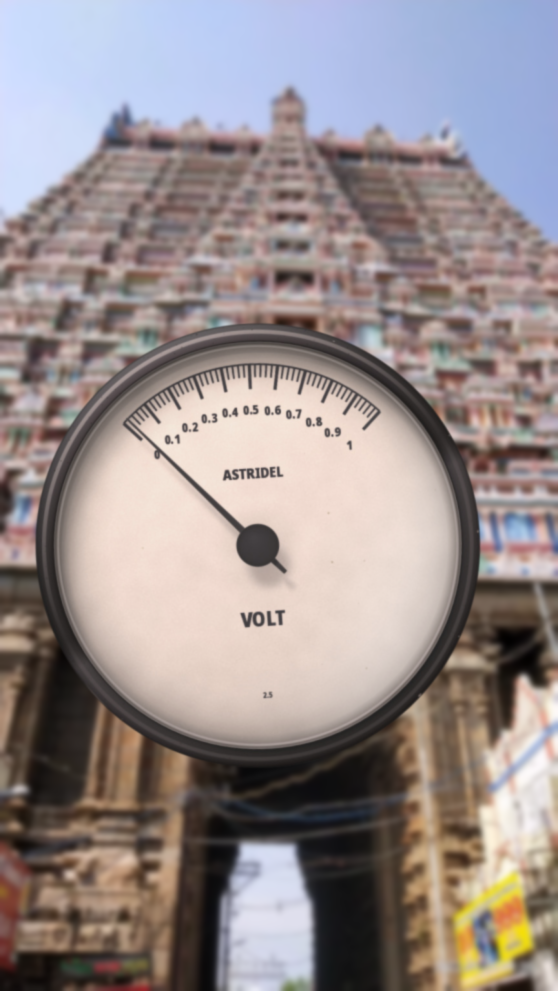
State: 0.02 V
